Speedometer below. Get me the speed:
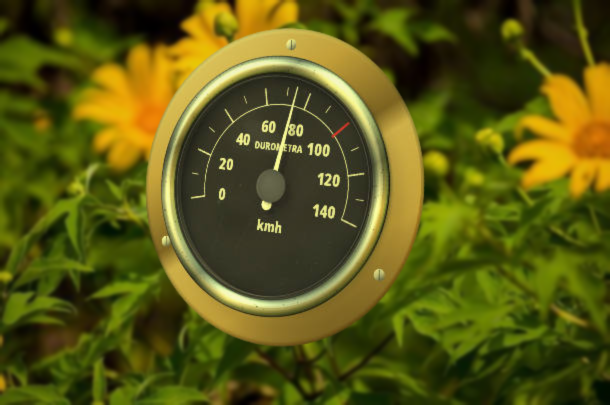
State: 75 km/h
